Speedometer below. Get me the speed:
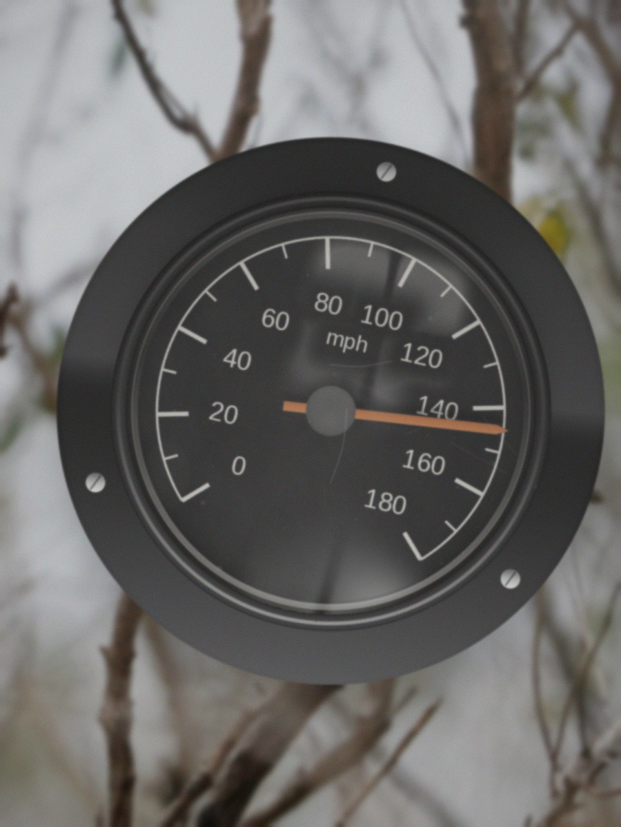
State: 145 mph
